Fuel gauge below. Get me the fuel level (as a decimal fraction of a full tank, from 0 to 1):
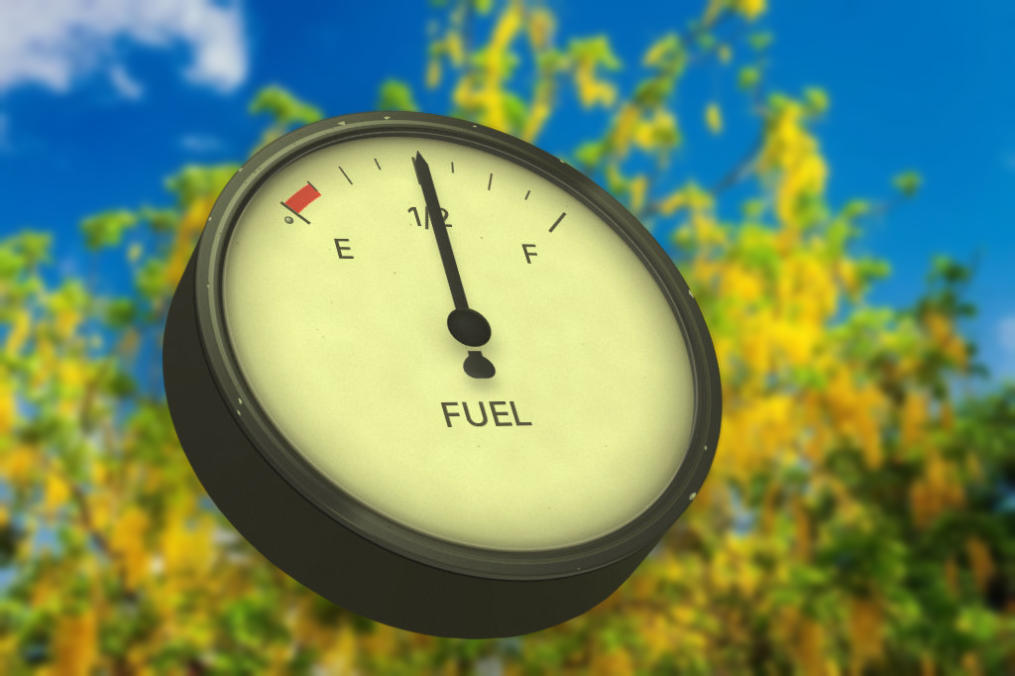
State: 0.5
